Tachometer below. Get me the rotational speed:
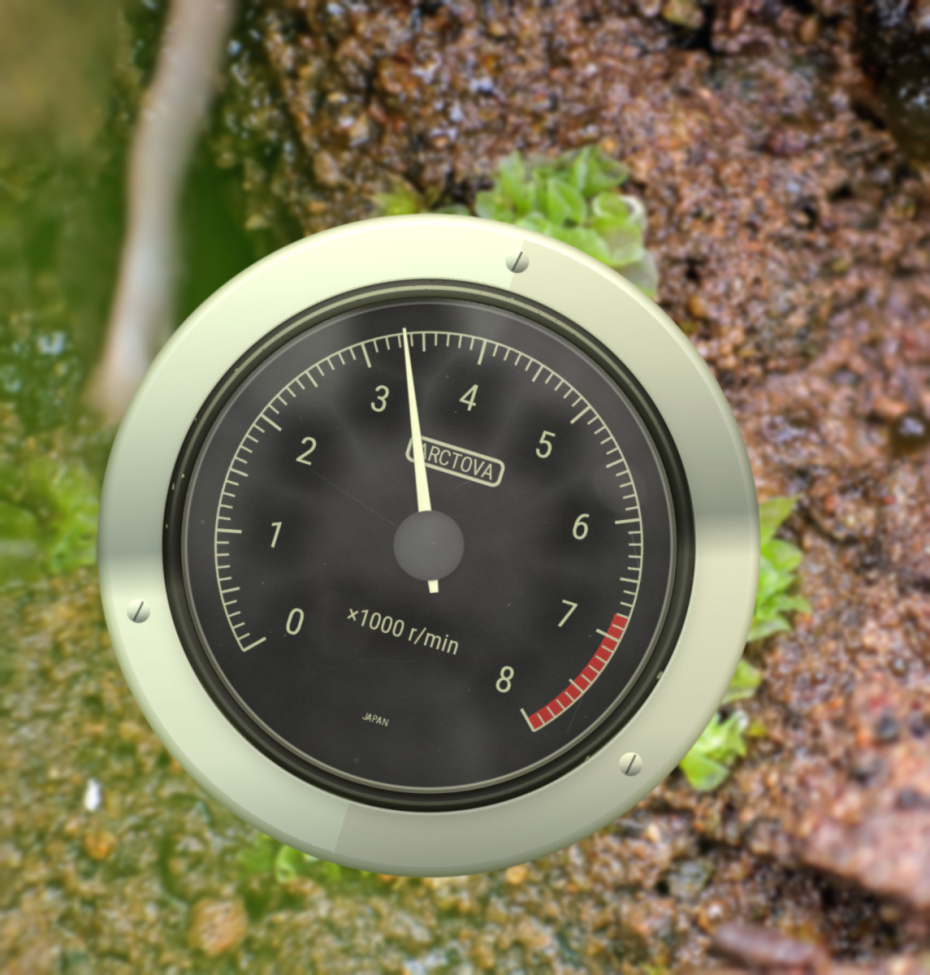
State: 3350 rpm
